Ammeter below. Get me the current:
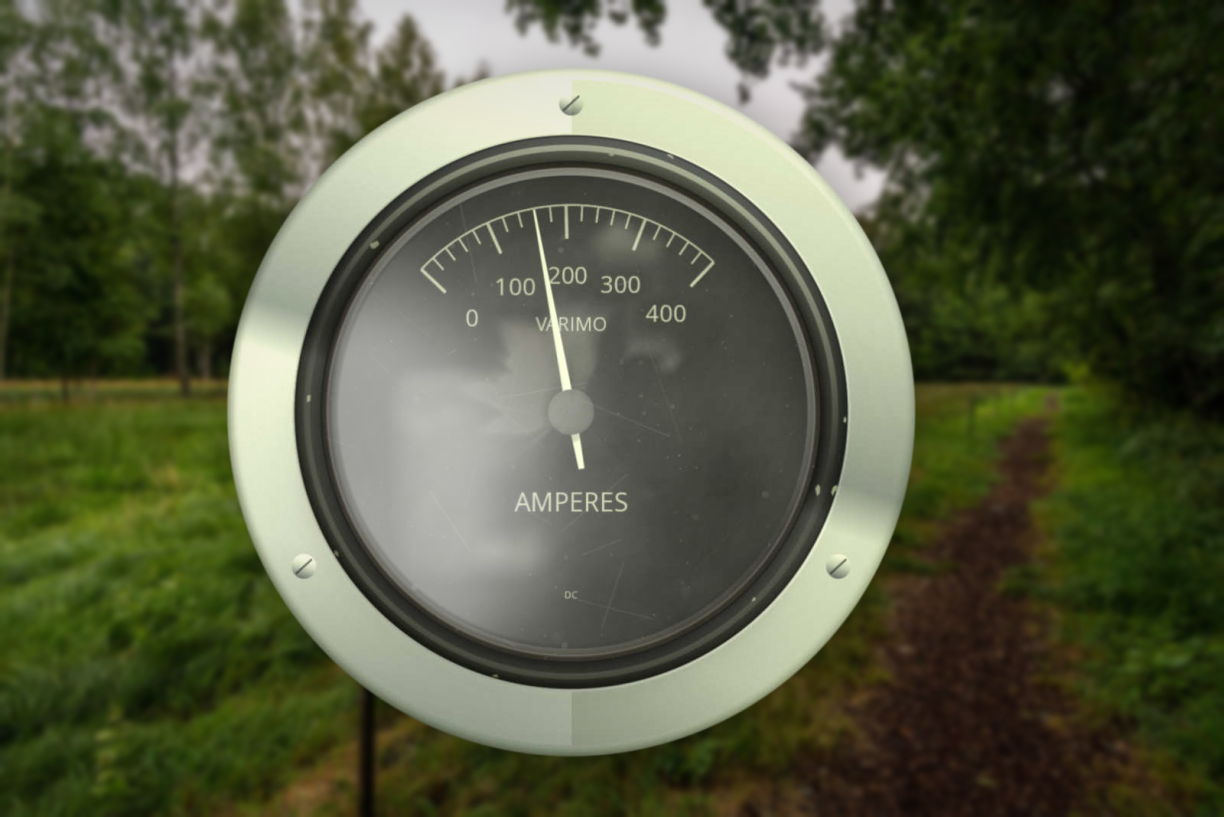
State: 160 A
